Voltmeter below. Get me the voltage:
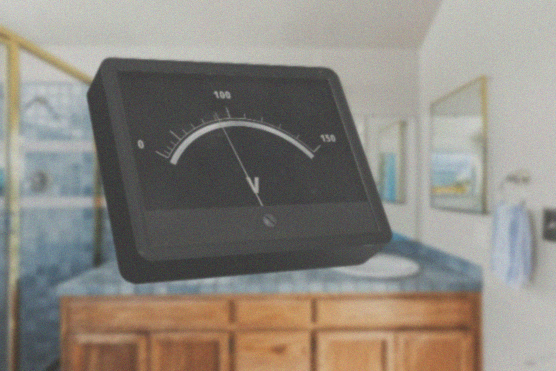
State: 90 V
